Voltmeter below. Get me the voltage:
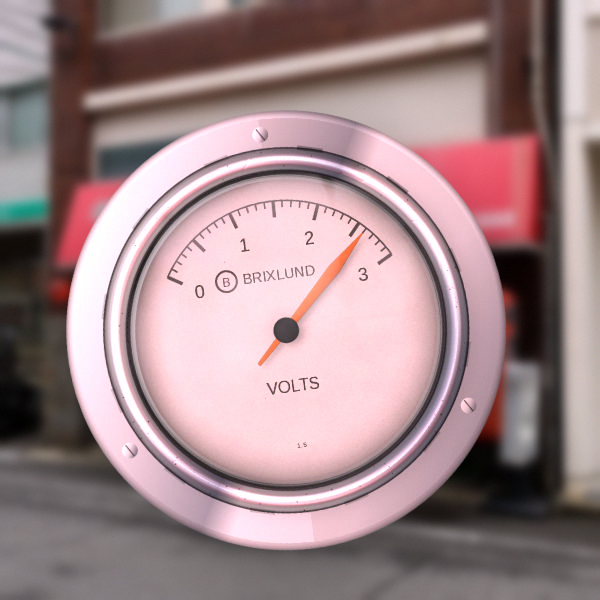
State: 2.6 V
